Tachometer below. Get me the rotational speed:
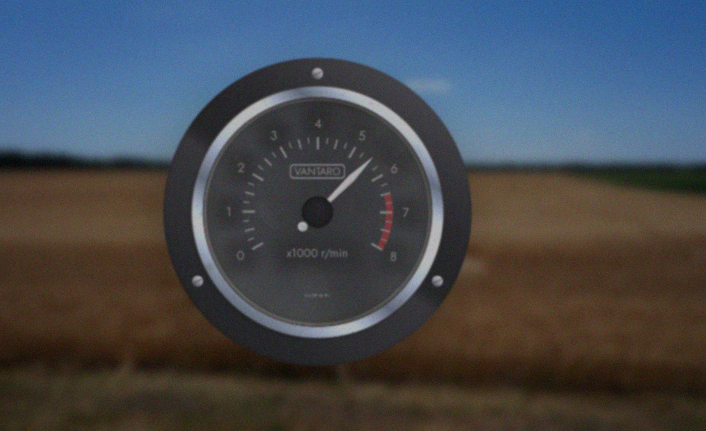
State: 5500 rpm
